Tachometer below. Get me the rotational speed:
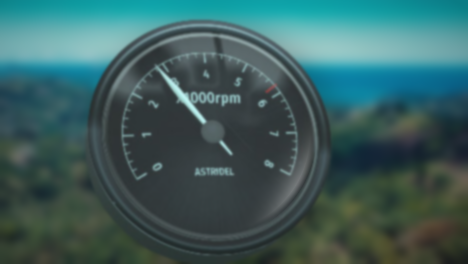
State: 2800 rpm
